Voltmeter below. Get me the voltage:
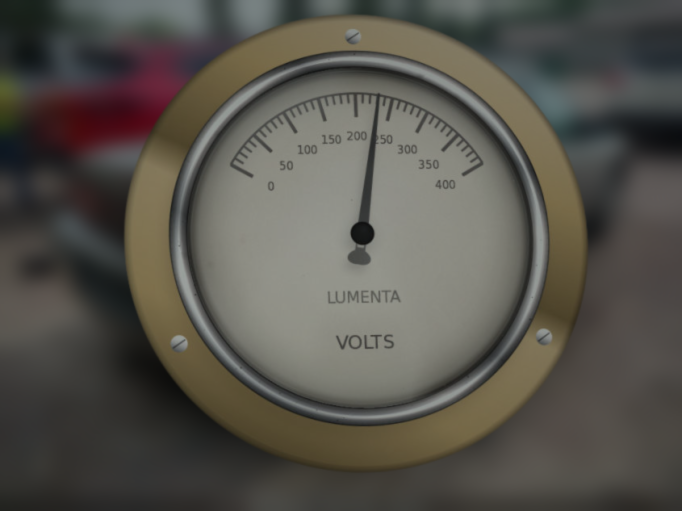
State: 230 V
